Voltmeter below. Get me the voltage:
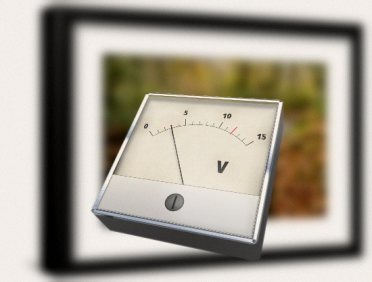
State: 3 V
